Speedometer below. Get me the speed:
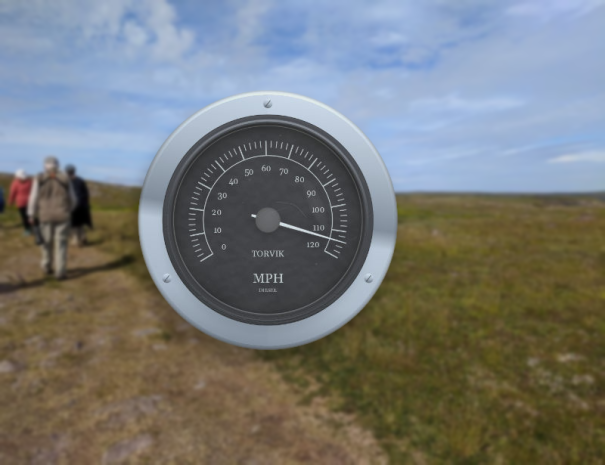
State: 114 mph
